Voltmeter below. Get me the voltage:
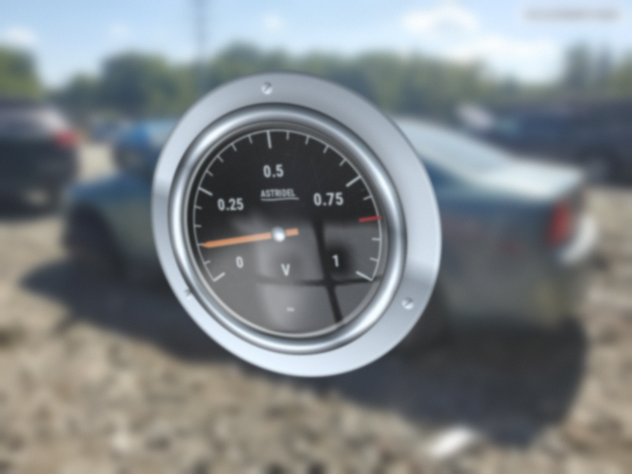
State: 0.1 V
